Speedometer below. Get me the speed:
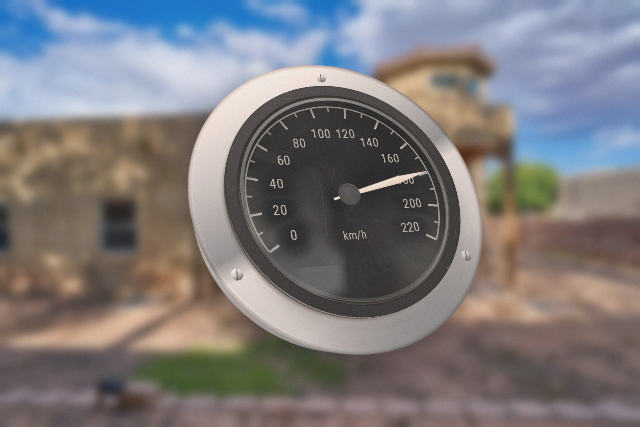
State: 180 km/h
